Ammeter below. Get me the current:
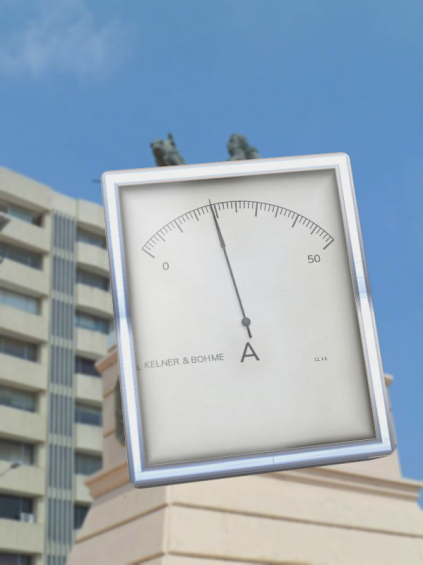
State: 19 A
